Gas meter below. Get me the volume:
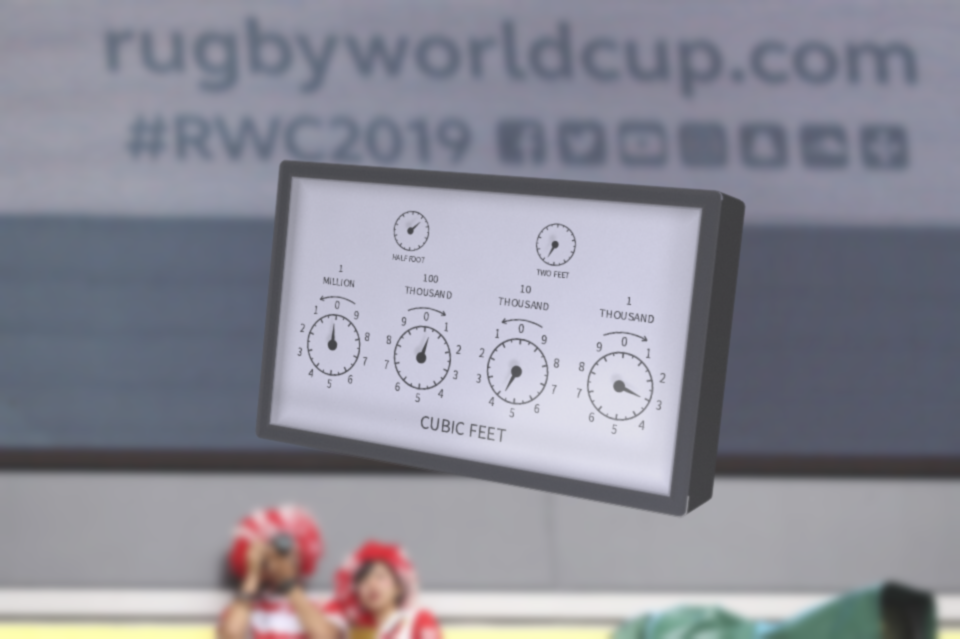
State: 4300 ft³
